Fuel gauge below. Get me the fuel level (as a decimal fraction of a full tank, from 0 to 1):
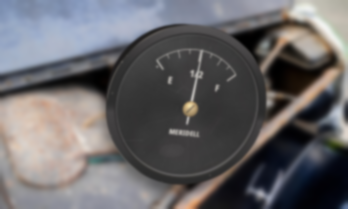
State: 0.5
